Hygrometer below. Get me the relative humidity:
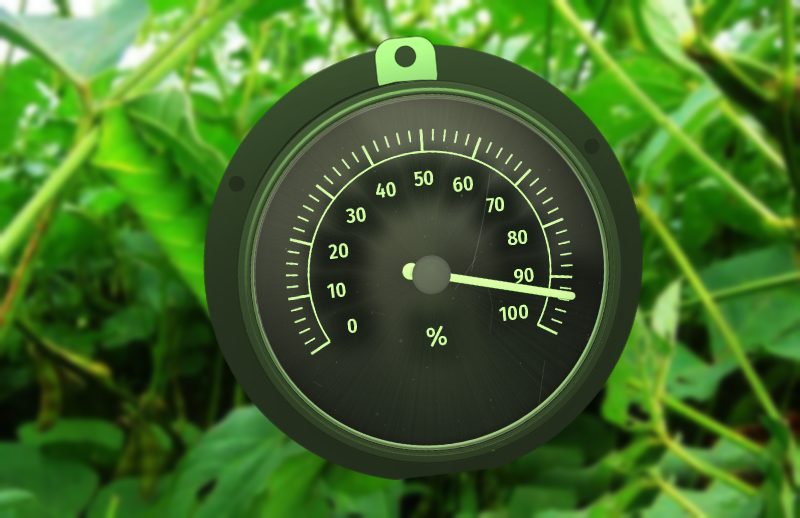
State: 93 %
